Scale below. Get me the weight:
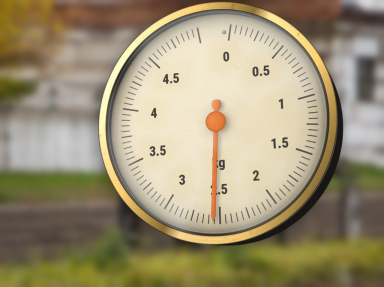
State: 2.55 kg
